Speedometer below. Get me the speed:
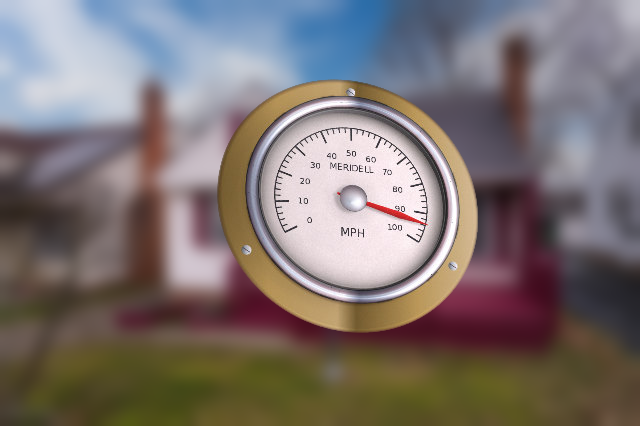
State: 94 mph
